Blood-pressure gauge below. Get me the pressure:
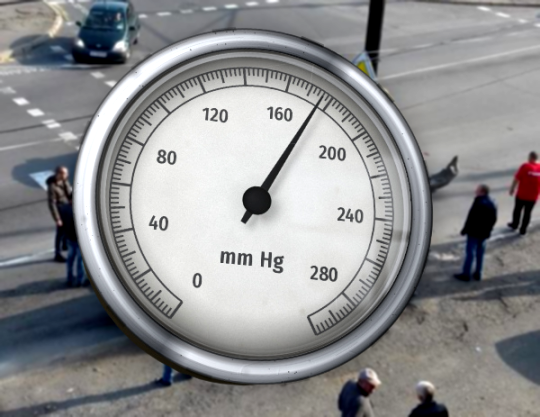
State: 176 mmHg
